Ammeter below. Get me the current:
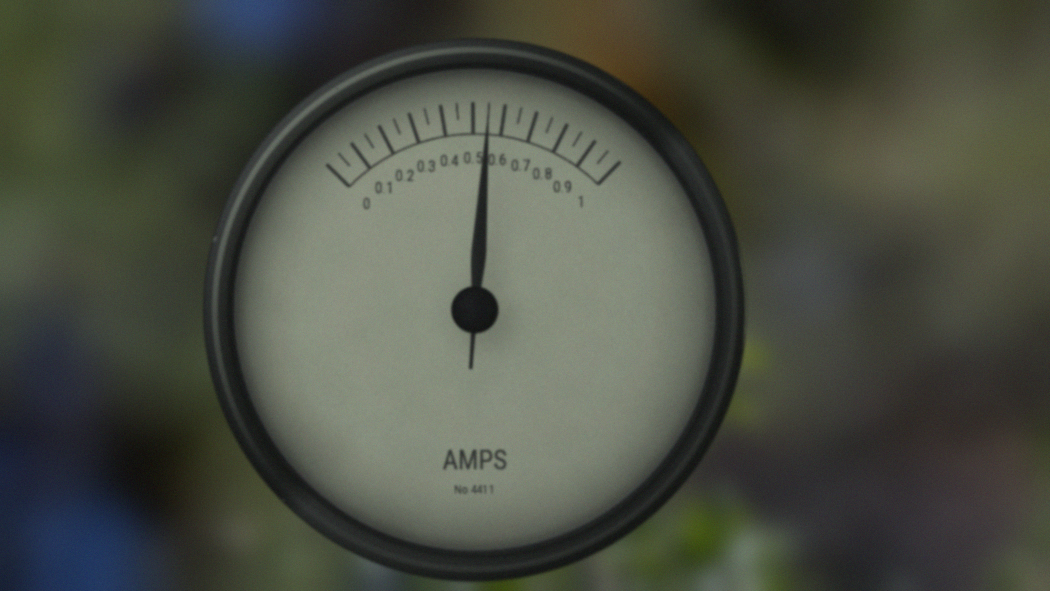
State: 0.55 A
